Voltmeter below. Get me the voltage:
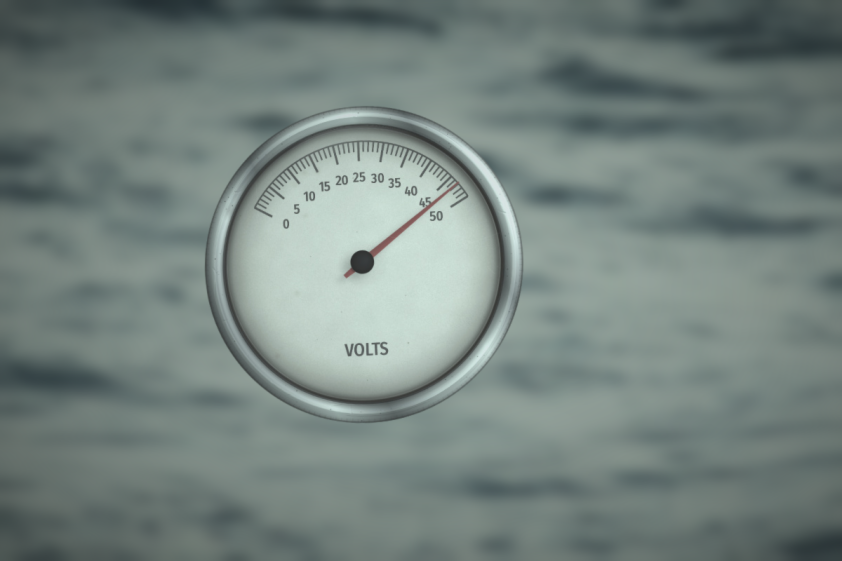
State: 47 V
